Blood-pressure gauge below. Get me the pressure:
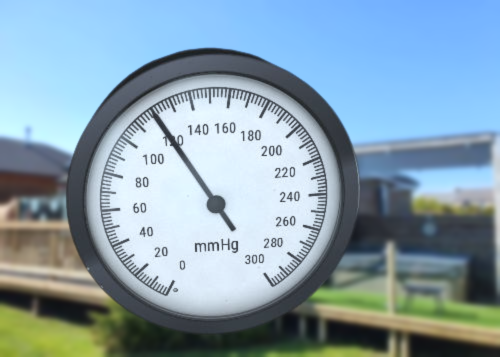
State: 120 mmHg
